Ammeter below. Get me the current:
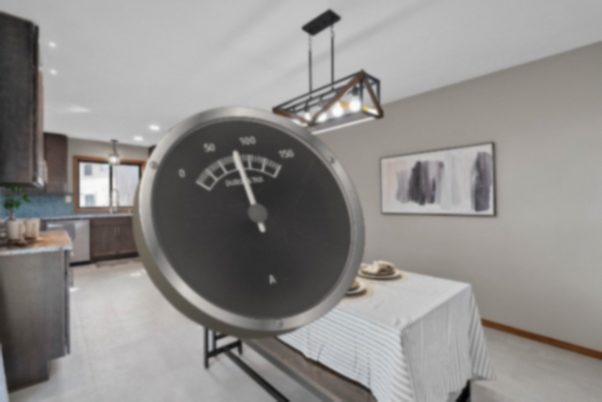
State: 75 A
